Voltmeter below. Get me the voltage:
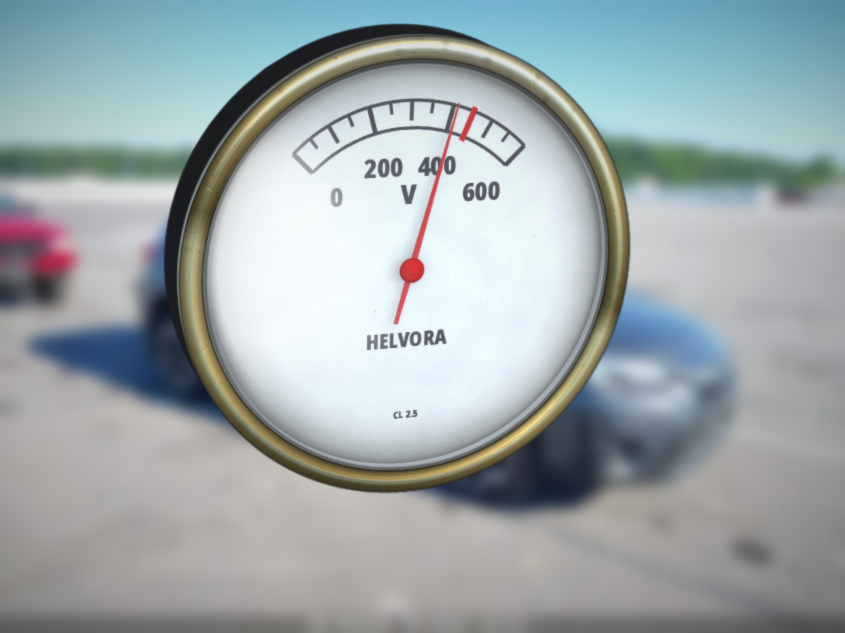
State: 400 V
